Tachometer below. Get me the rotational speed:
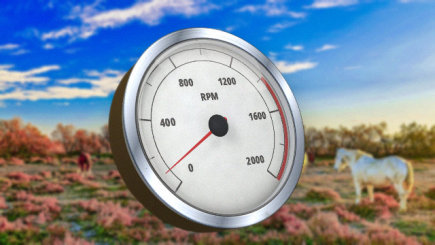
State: 100 rpm
